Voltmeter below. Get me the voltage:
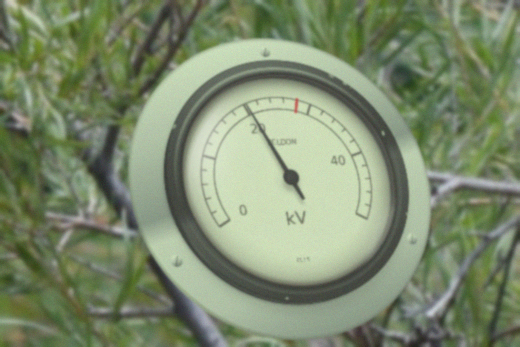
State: 20 kV
